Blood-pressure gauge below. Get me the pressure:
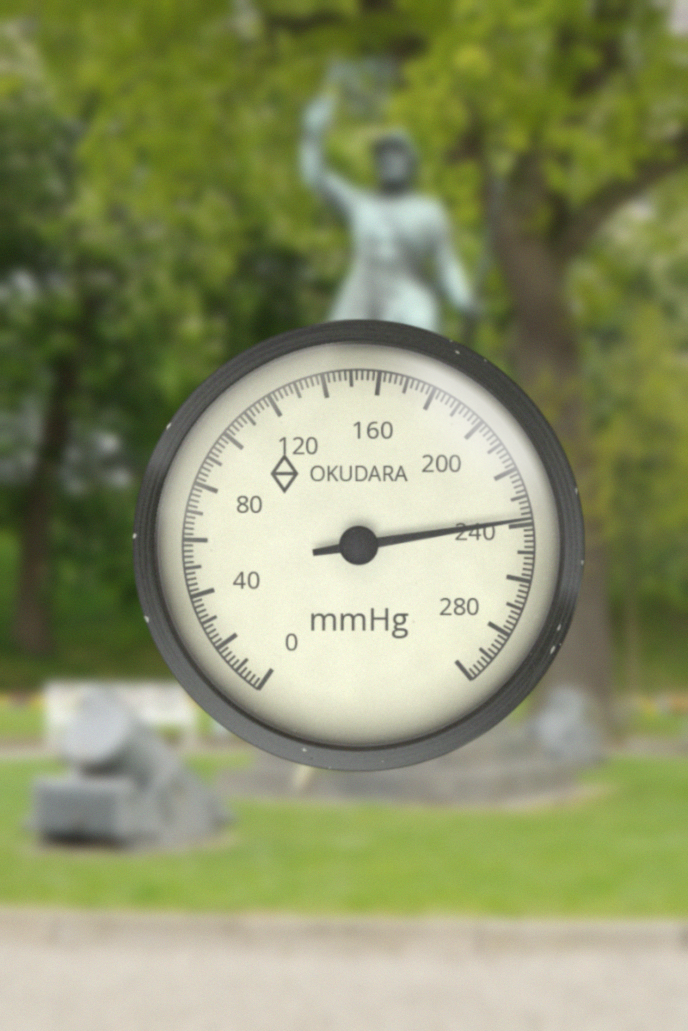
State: 238 mmHg
